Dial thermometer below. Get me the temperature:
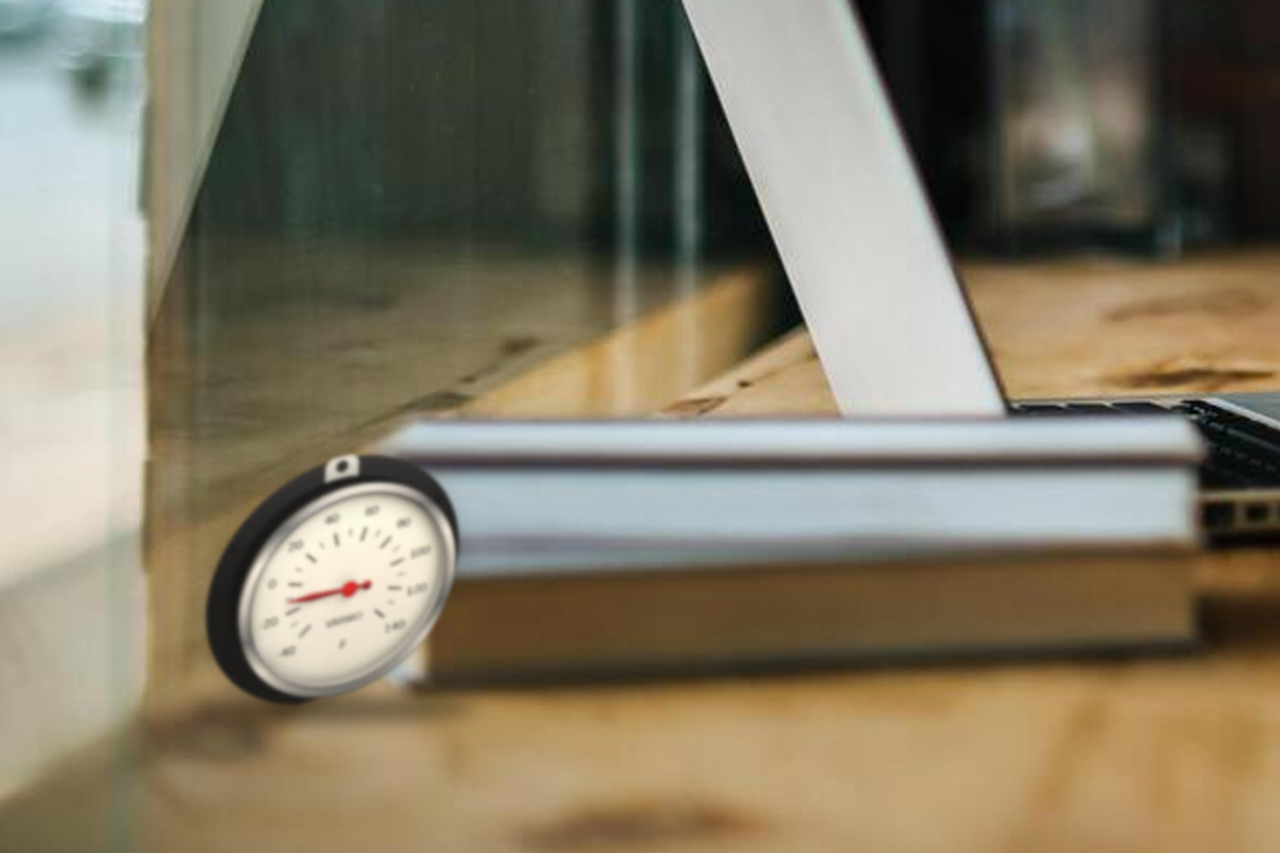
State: -10 °F
